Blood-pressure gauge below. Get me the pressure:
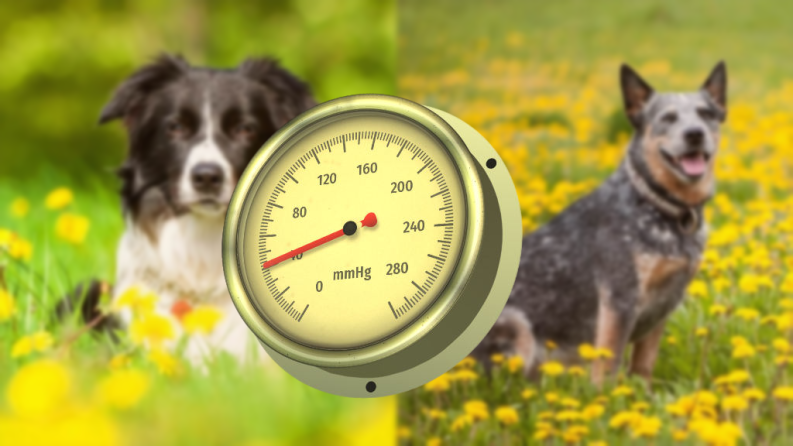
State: 40 mmHg
